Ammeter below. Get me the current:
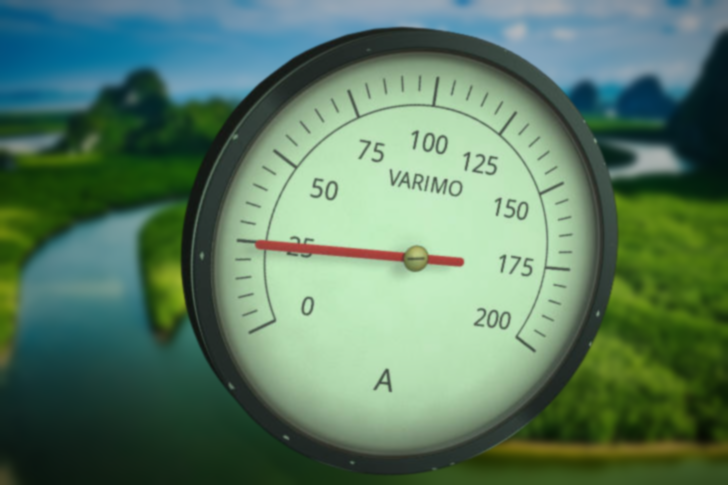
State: 25 A
